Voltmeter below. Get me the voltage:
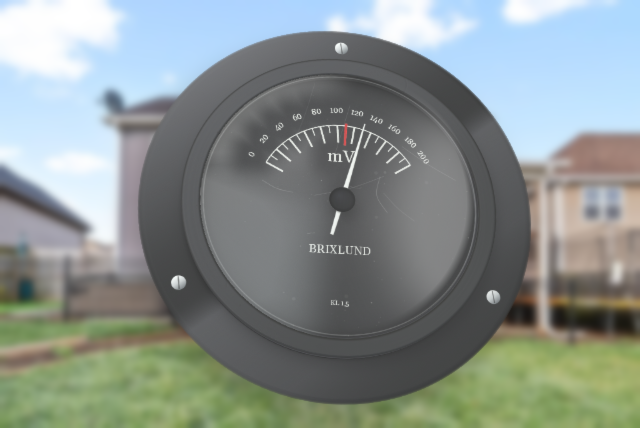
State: 130 mV
